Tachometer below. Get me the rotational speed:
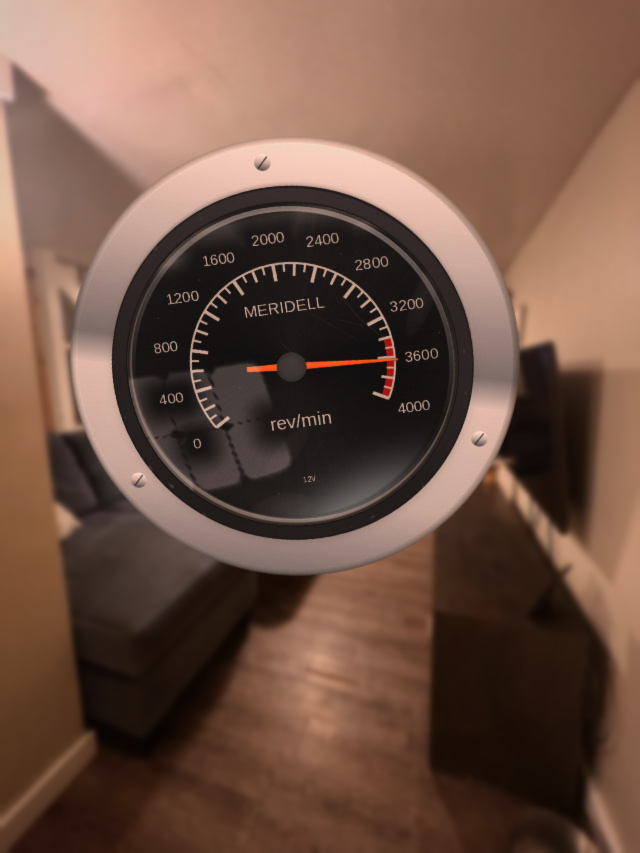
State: 3600 rpm
